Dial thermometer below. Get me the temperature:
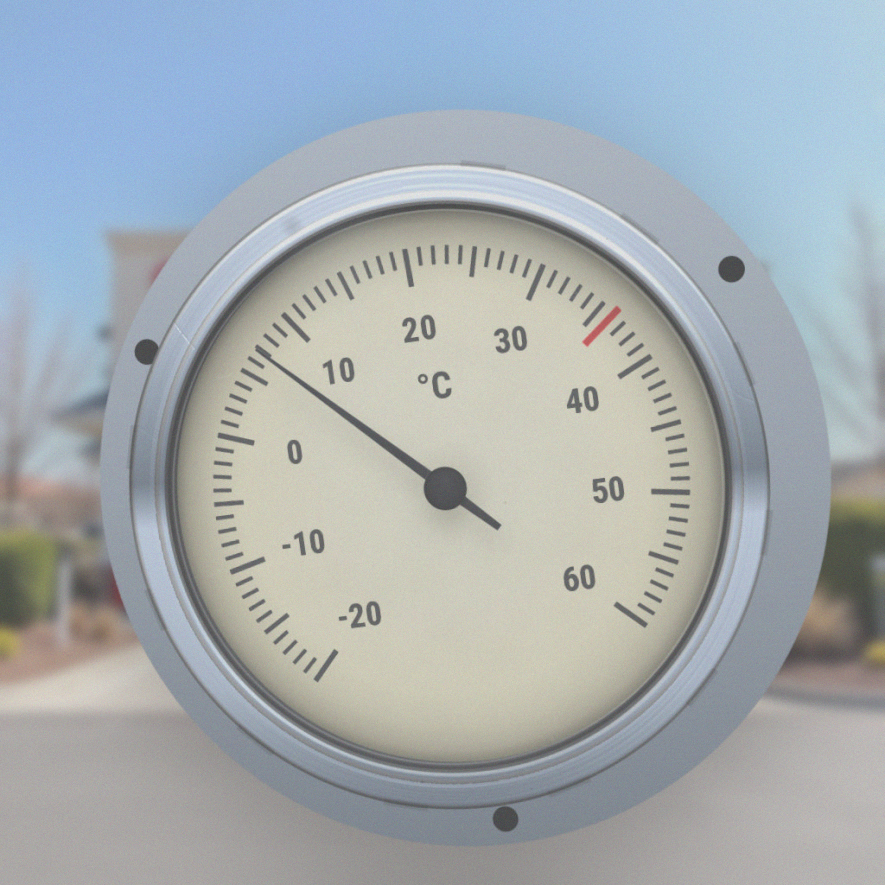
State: 7 °C
